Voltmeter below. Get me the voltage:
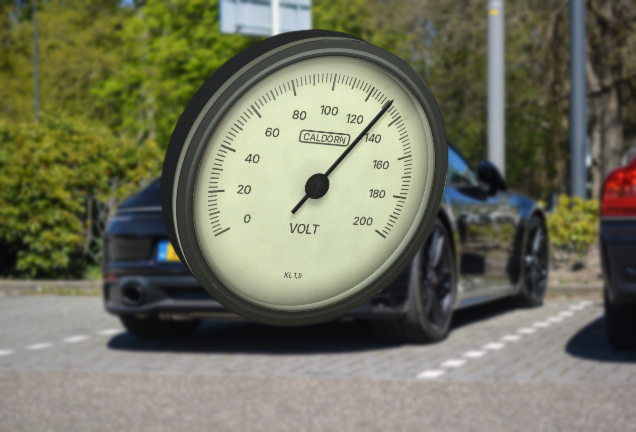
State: 130 V
